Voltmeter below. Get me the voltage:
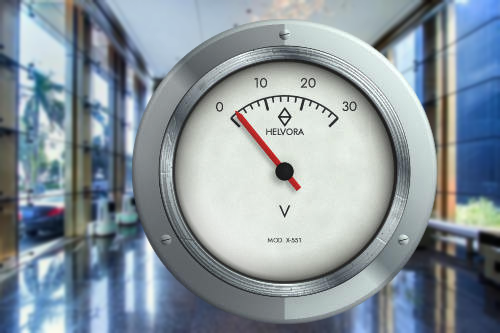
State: 2 V
